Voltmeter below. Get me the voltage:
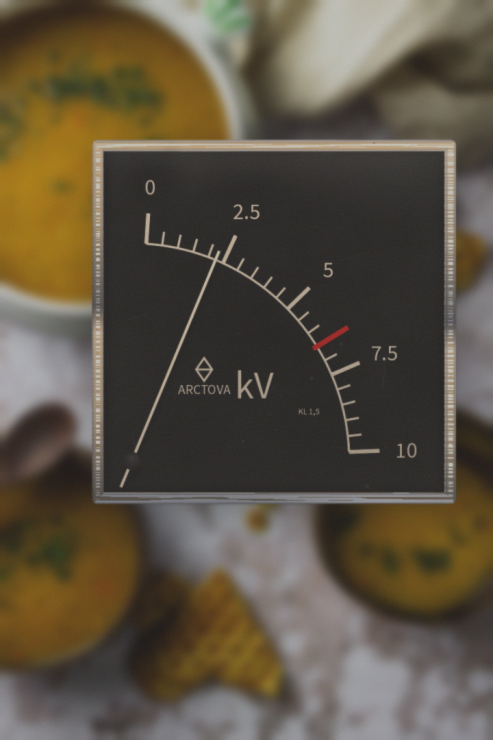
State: 2.25 kV
